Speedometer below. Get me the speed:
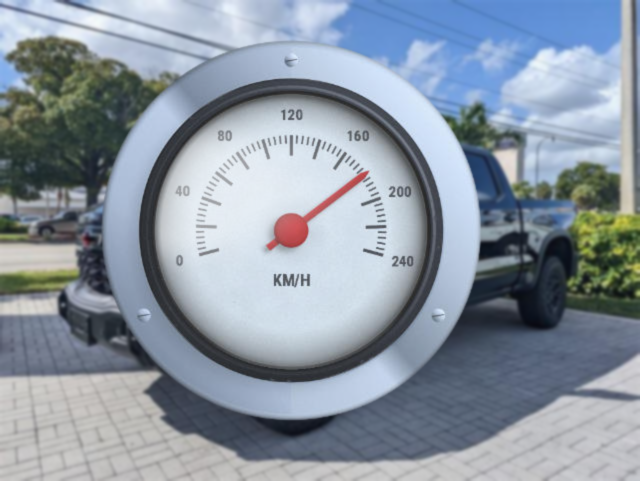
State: 180 km/h
